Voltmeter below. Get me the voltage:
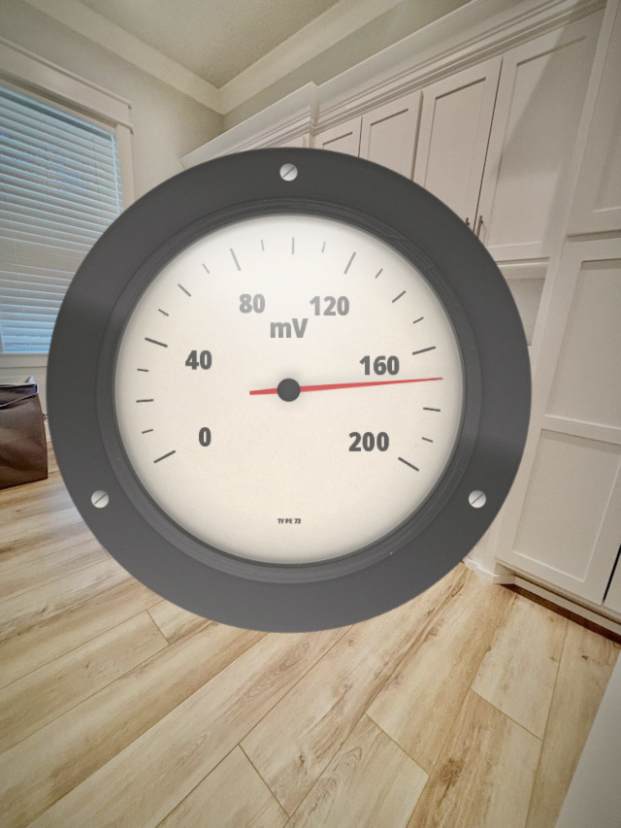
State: 170 mV
